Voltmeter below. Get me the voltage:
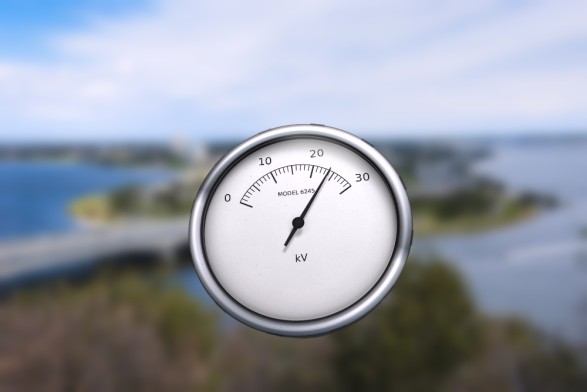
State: 24 kV
